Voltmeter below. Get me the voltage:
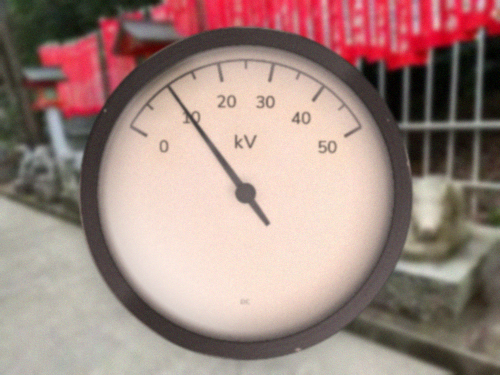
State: 10 kV
